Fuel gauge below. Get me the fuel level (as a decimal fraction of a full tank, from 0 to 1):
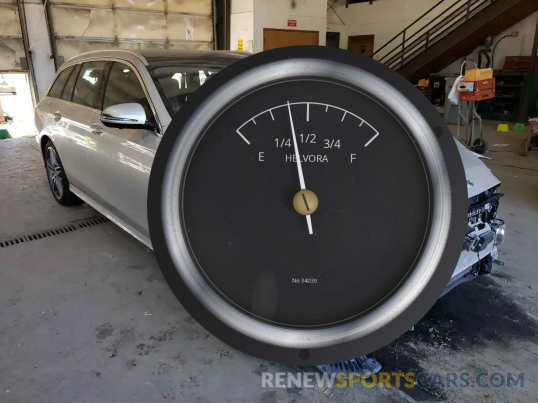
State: 0.375
